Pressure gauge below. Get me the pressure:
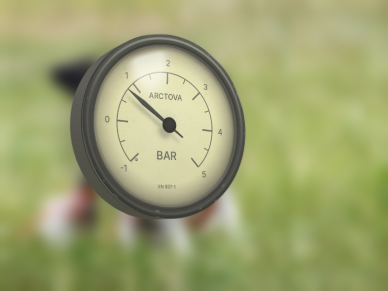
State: 0.75 bar
